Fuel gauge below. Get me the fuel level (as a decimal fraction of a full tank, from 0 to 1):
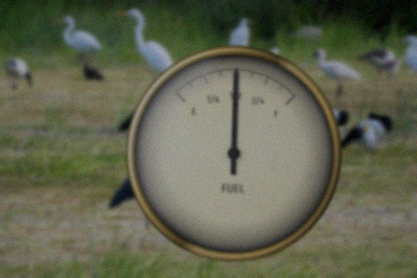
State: 0.5
